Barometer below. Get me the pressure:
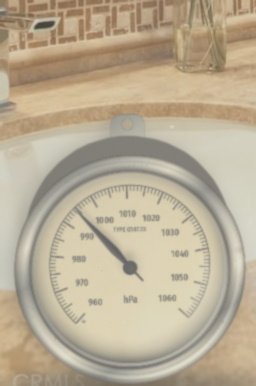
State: 995 hPa
